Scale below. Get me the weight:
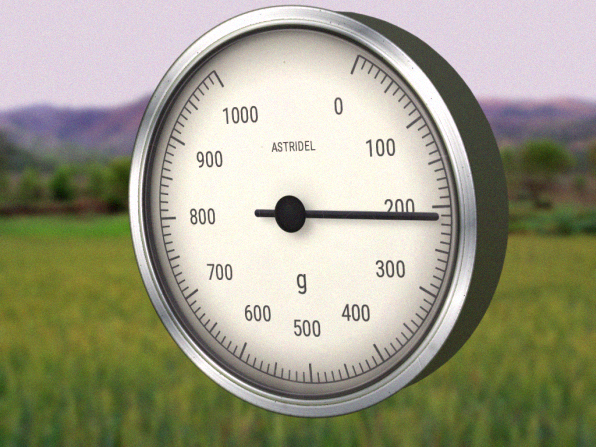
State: 210 g
